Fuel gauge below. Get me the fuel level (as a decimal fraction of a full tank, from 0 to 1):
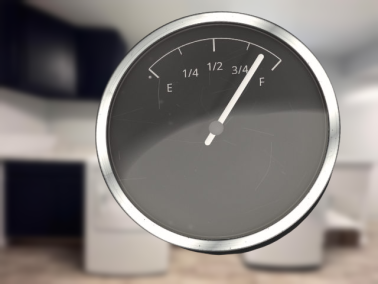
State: 0.875
